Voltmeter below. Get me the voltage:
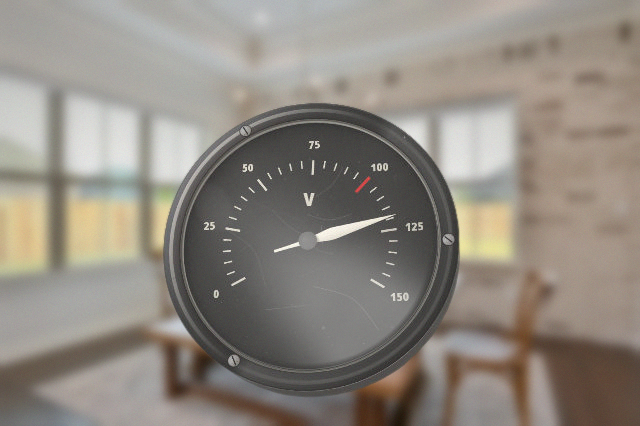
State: 120 V
